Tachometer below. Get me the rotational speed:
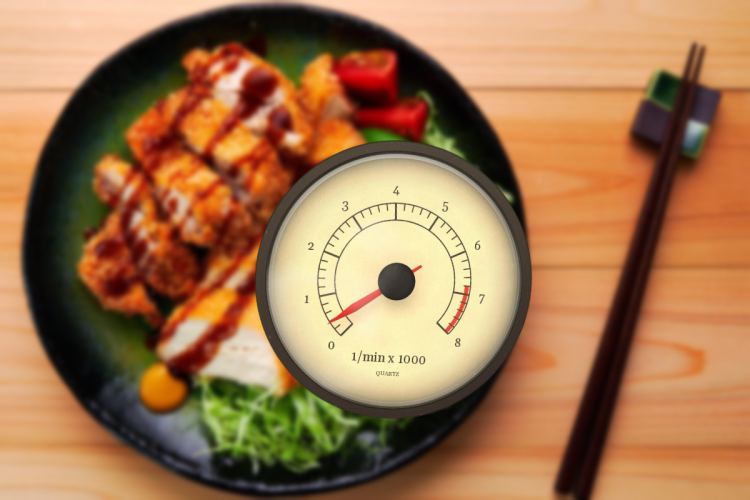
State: 400 rpm
